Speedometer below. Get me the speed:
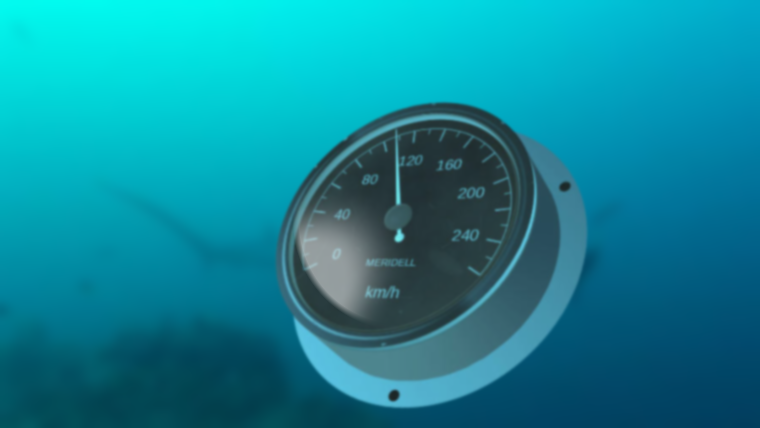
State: 110 km/h
